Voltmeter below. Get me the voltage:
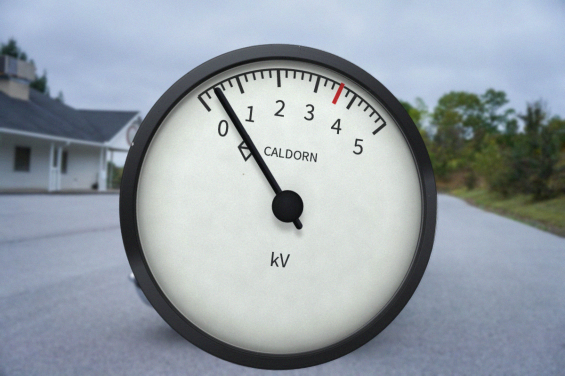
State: 0.4 kV
